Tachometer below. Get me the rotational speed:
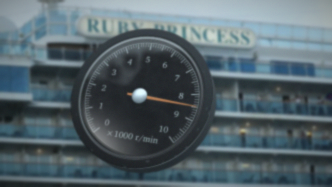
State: 8500 rpm
